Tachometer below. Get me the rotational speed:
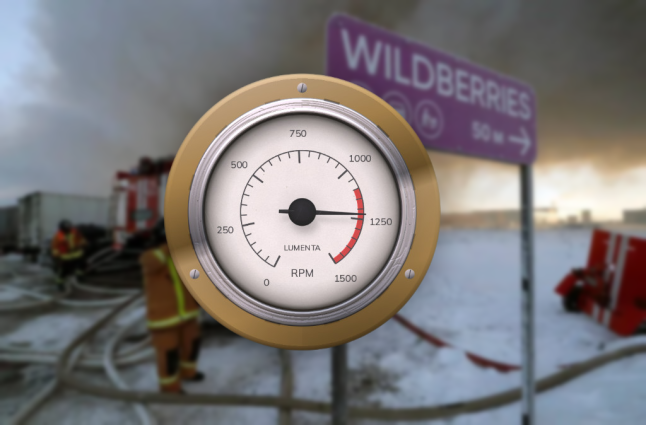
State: 1225 rpm
